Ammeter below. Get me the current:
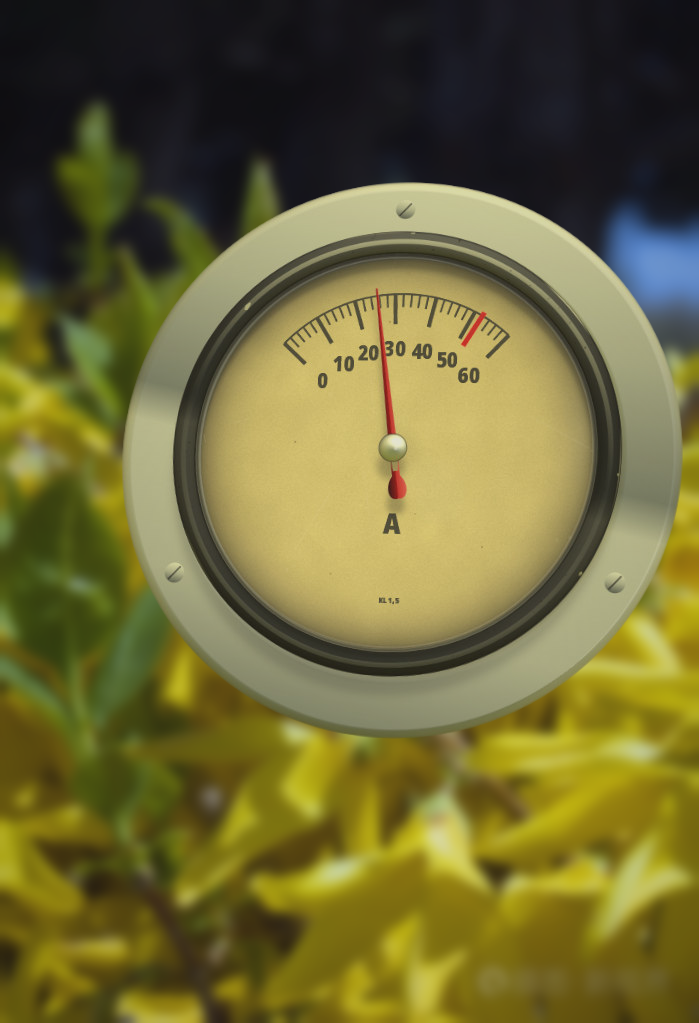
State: 26 A
